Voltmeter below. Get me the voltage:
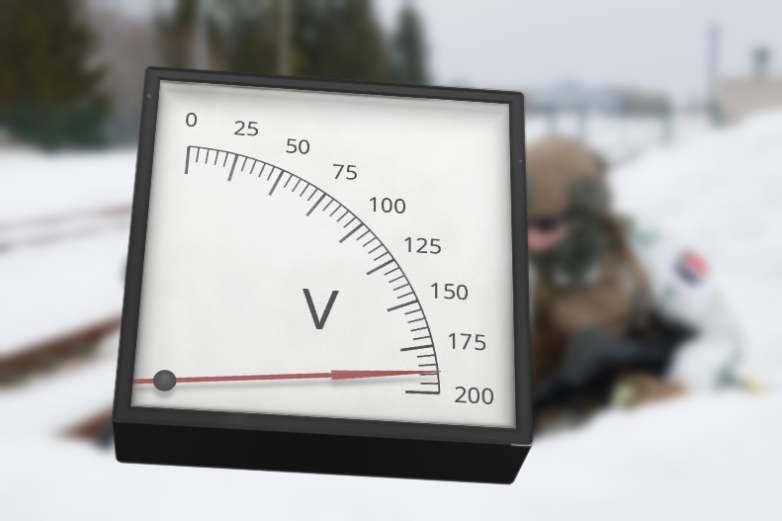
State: 190 V
